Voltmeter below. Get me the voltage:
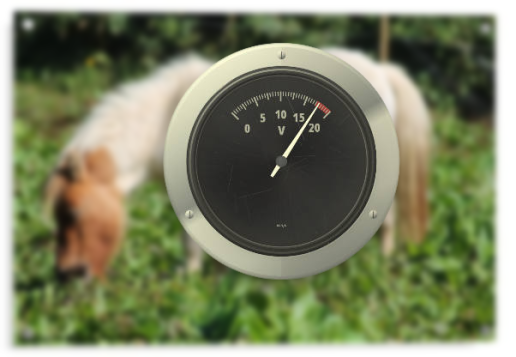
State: 17.5 V
